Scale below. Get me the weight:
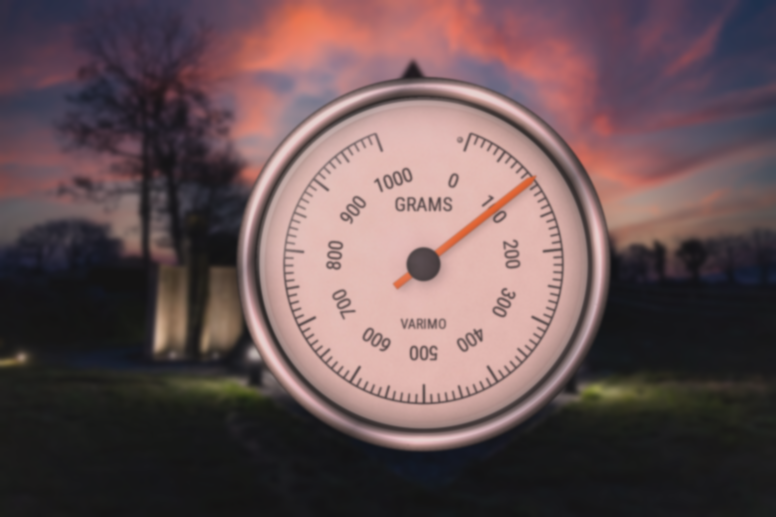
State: 100 g
